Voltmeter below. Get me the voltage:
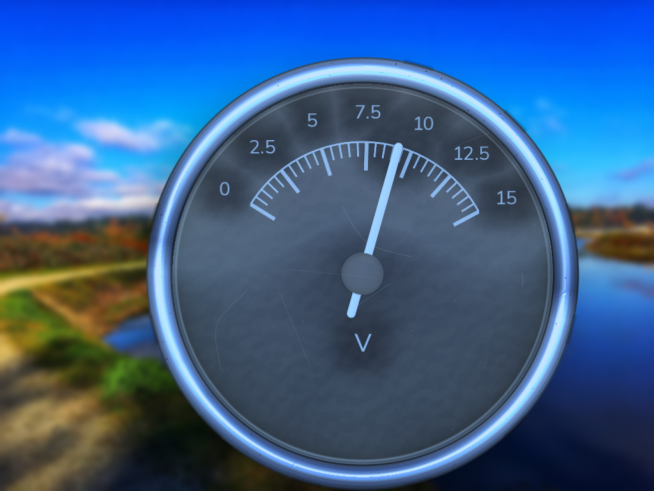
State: 9.25 V
